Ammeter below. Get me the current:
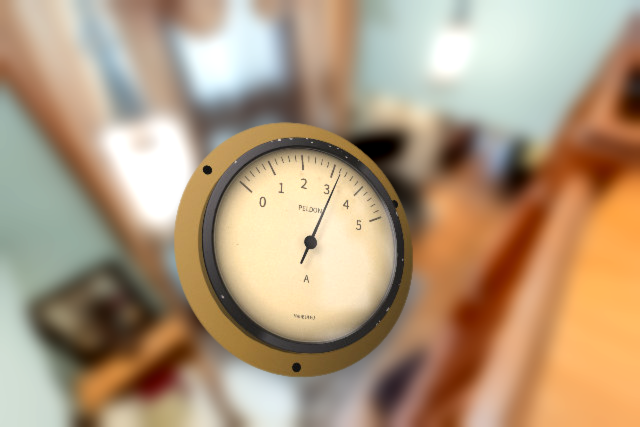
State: 3.2 A
